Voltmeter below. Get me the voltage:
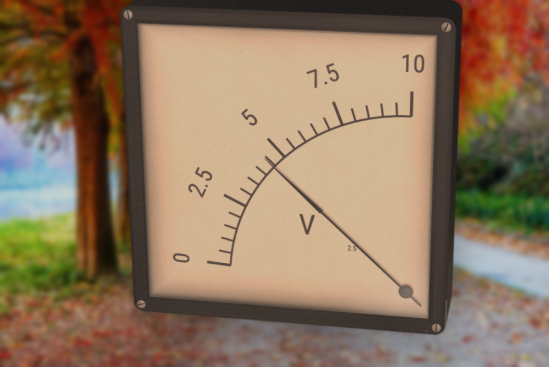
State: 4.5 V
